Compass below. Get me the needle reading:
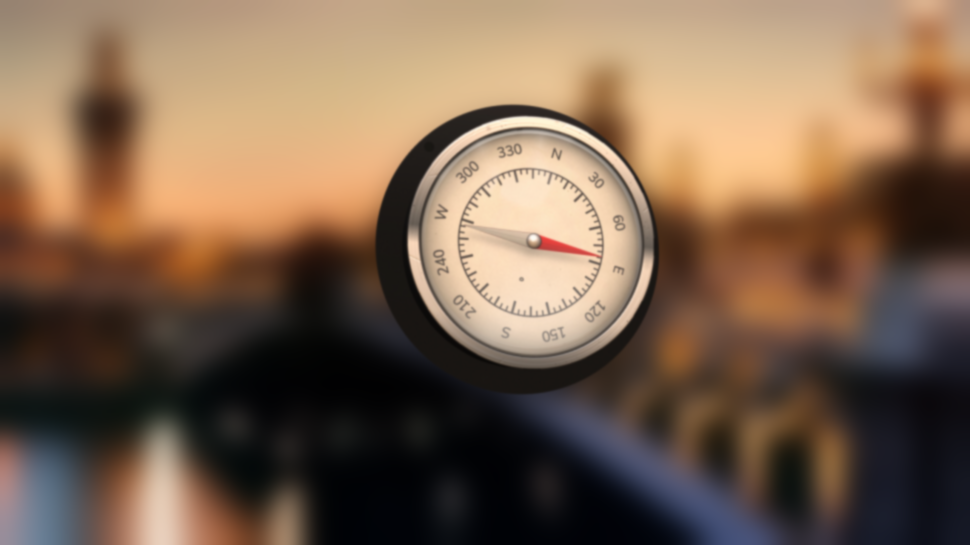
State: 85 °
